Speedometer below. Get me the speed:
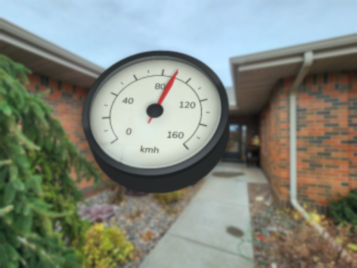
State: 90 km/h
